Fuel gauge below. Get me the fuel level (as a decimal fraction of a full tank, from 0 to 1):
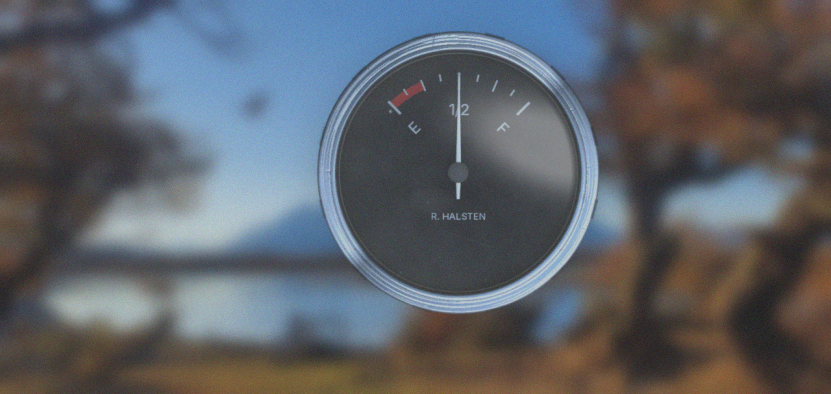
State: 0.5
